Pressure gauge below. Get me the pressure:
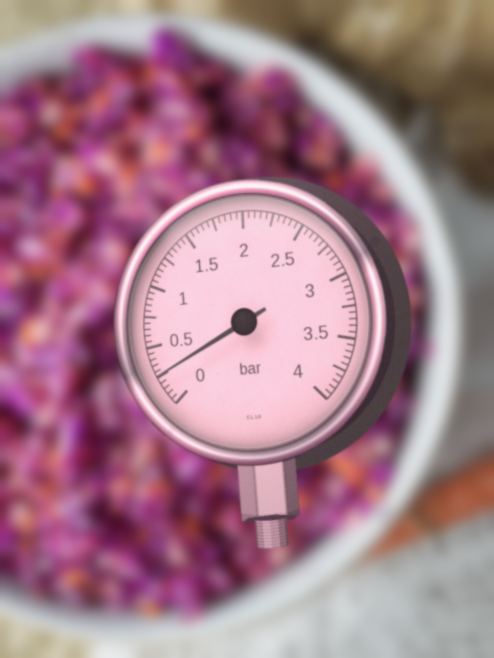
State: 0.25 bar
